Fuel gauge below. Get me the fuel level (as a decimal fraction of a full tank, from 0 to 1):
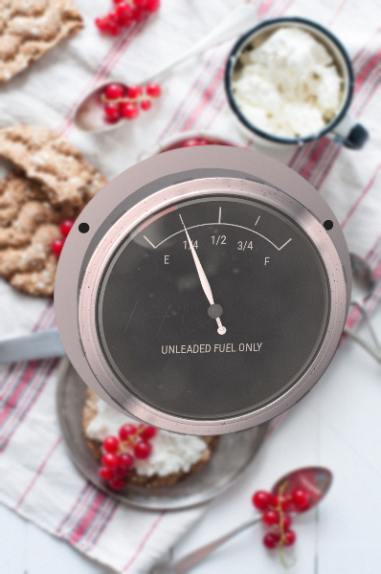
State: 0.25
